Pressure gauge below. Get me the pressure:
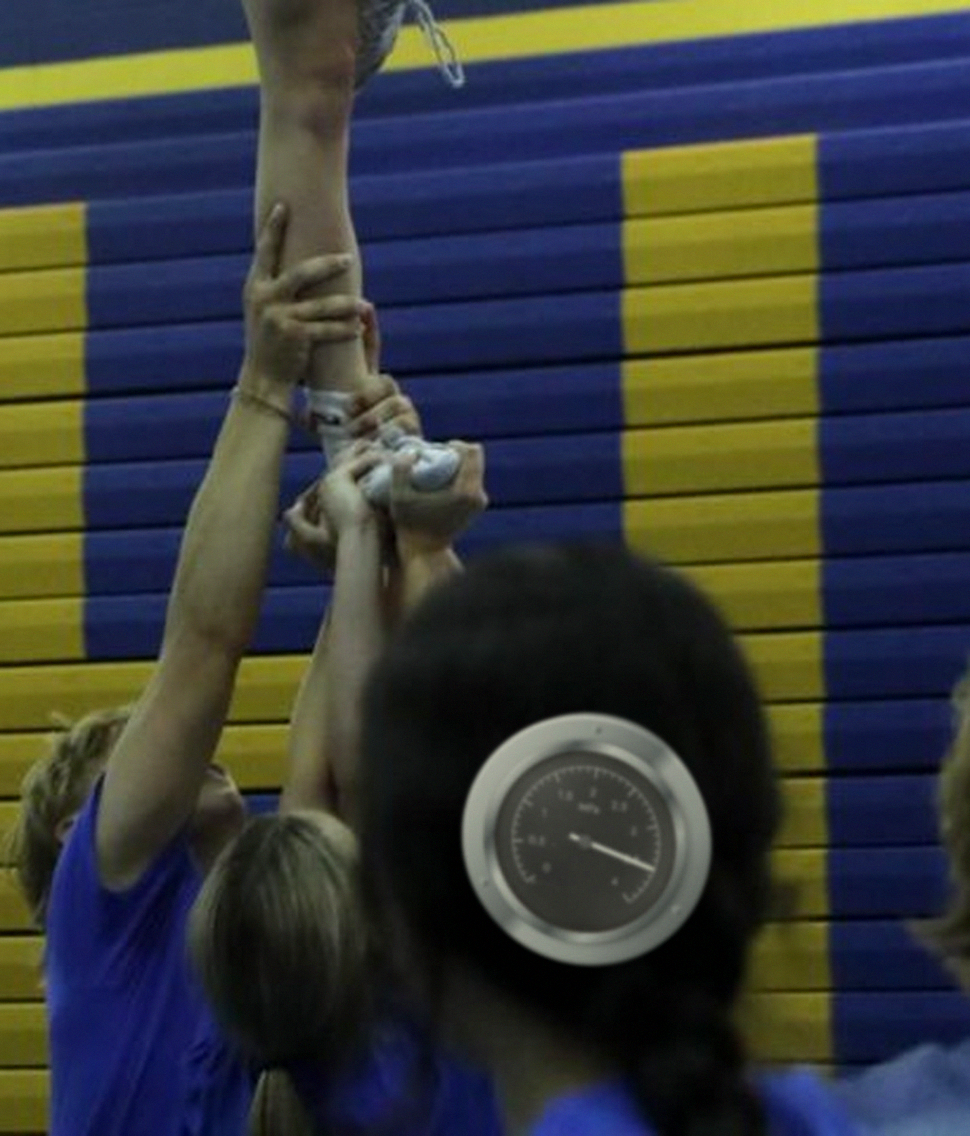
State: 3.5 MPa
